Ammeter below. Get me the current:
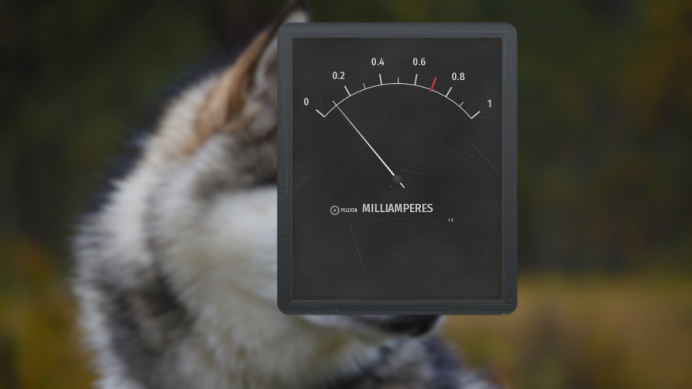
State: 0.1 mA
